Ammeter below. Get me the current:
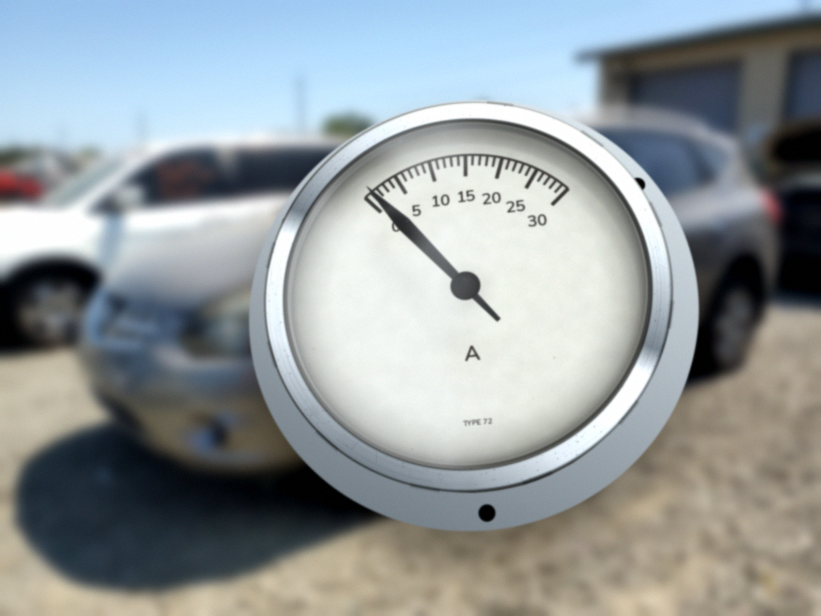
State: 1 A
